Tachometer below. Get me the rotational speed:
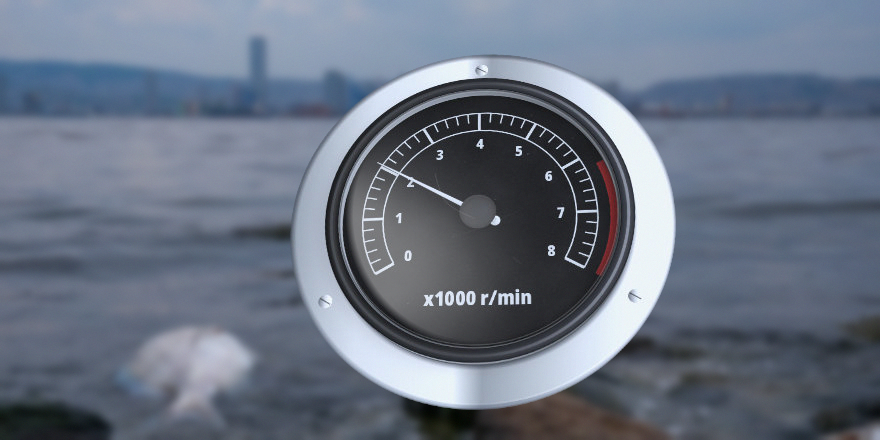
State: 2000 rpm
